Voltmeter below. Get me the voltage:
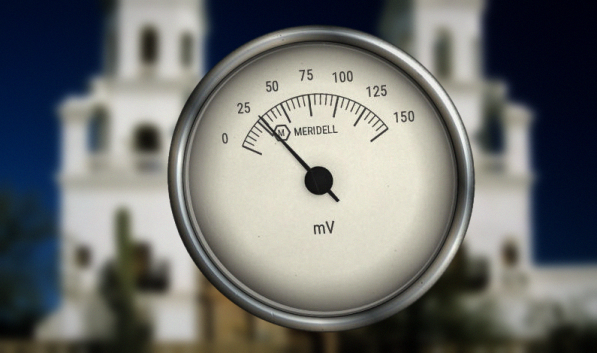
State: 30 mV
